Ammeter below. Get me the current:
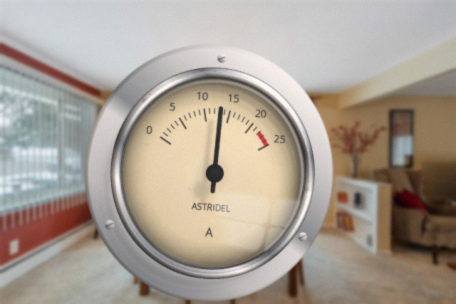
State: 13 A
